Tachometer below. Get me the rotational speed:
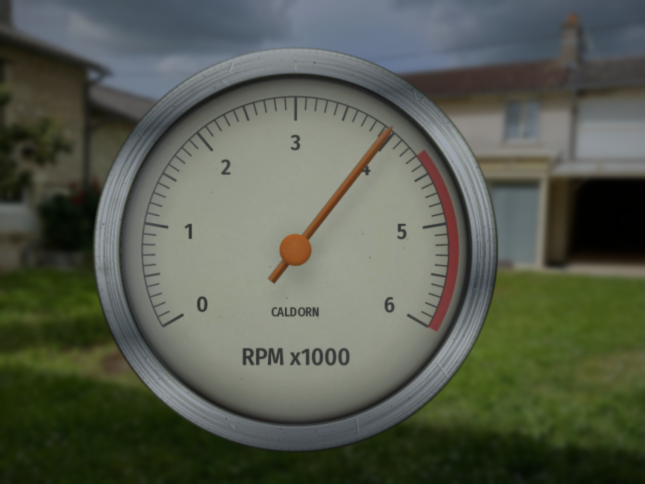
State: 3950 rpm
